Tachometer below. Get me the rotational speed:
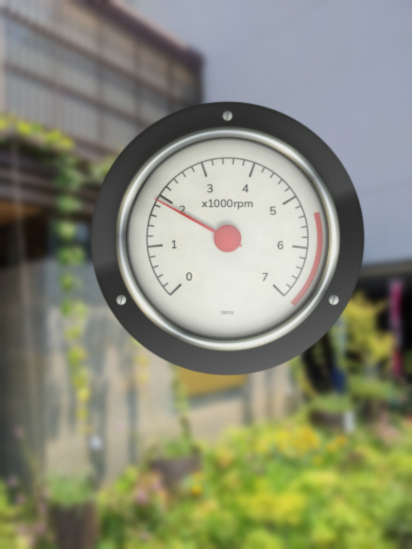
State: 1900 rpm
